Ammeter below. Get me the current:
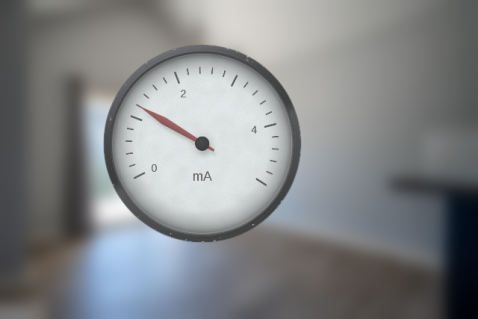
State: 1.2 mA
